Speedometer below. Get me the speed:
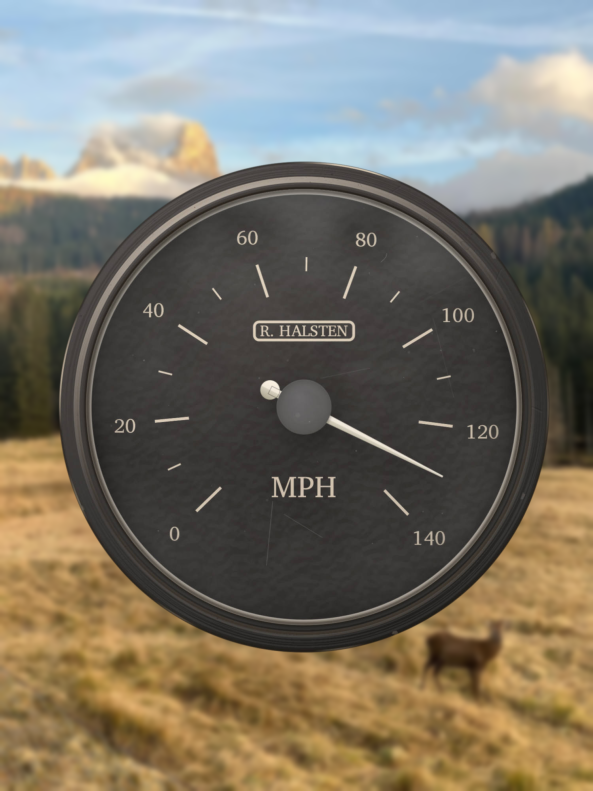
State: 130 mph
